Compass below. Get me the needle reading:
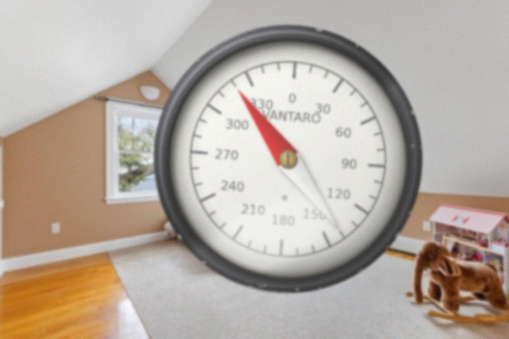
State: 320 °
